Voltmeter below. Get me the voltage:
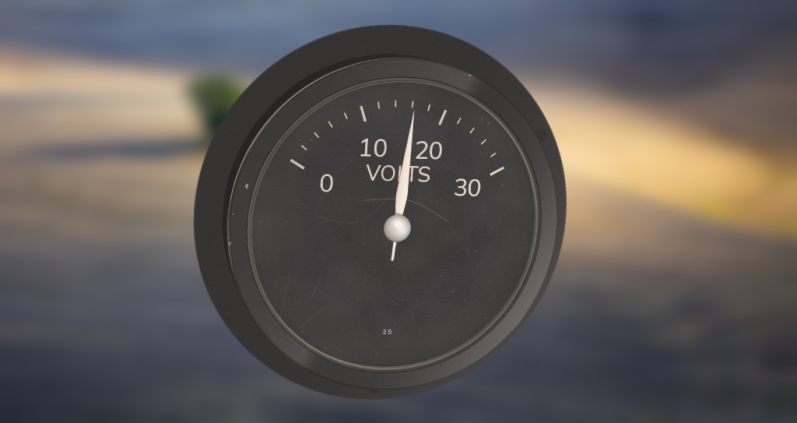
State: 16 V
